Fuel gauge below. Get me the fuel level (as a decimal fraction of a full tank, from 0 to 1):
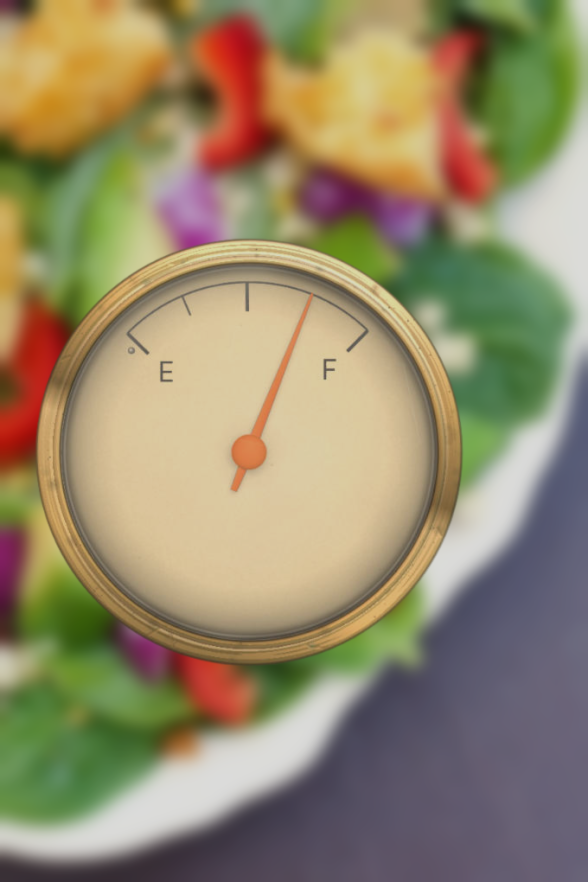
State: 0.75
